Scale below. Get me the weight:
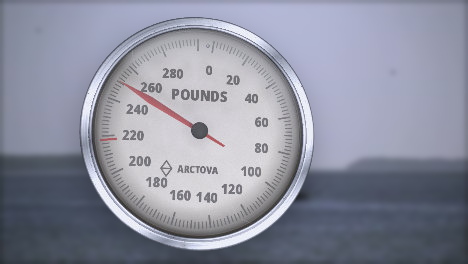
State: 250 lb
